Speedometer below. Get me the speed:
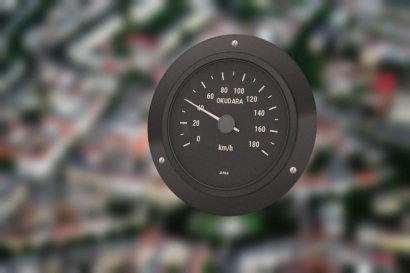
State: 40 km/h
